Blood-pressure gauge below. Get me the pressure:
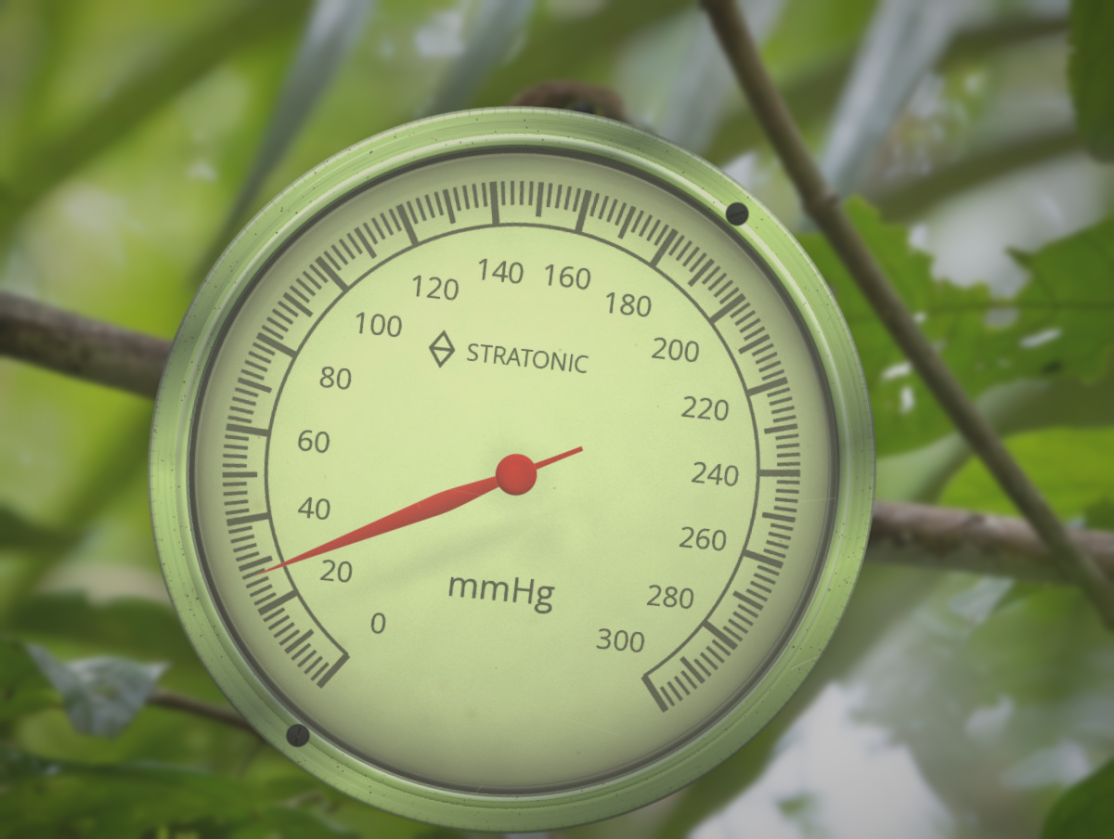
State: 28 mmHg
